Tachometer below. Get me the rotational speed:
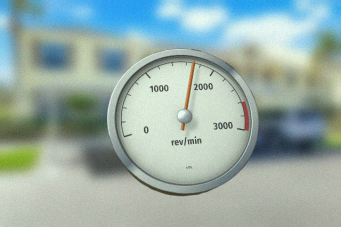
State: 1700 rpm
